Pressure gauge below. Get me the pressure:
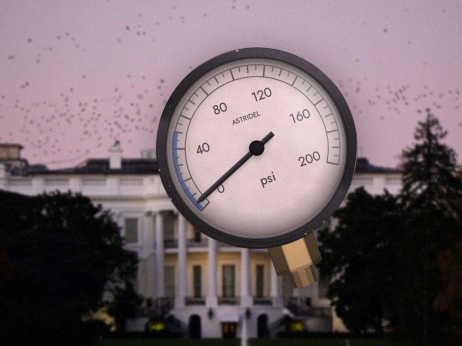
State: 5 psi
